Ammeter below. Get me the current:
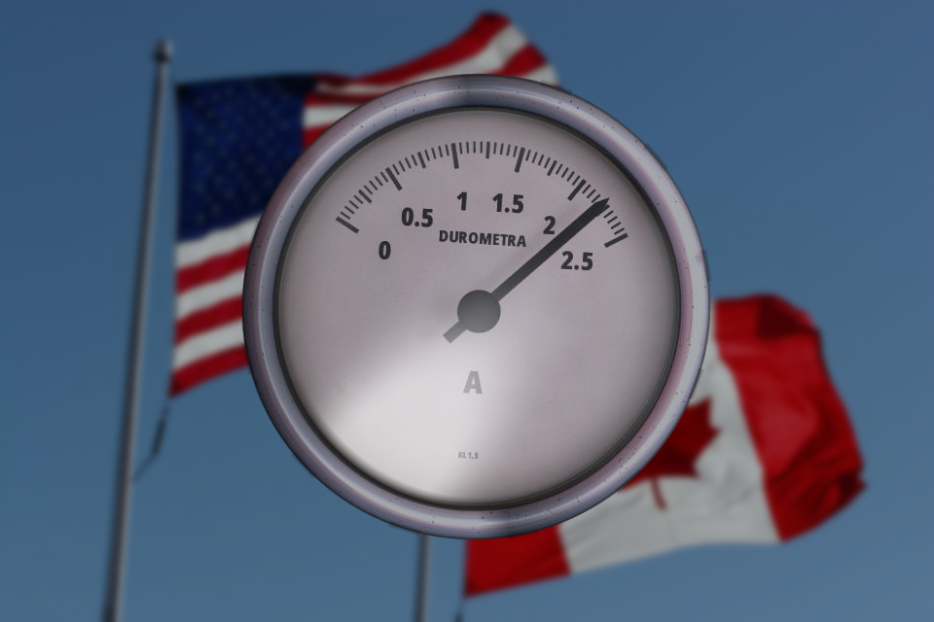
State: 2.2 A
